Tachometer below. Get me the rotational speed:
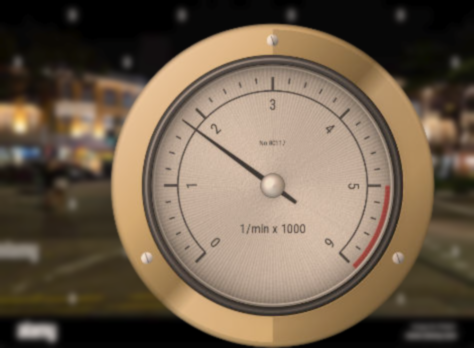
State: 1800 rpm
